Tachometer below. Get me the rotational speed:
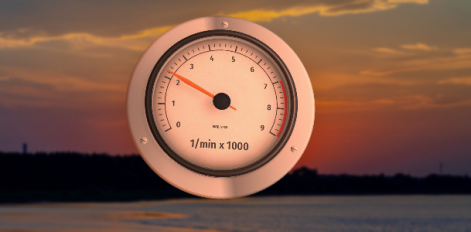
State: 2200 rpm
